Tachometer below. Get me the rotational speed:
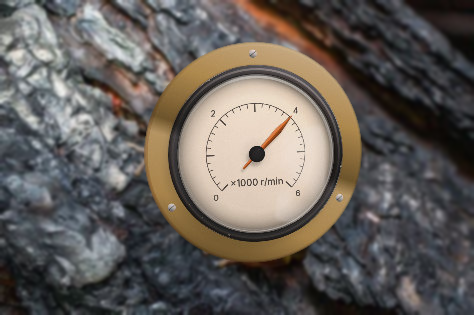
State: 4000 rpm
